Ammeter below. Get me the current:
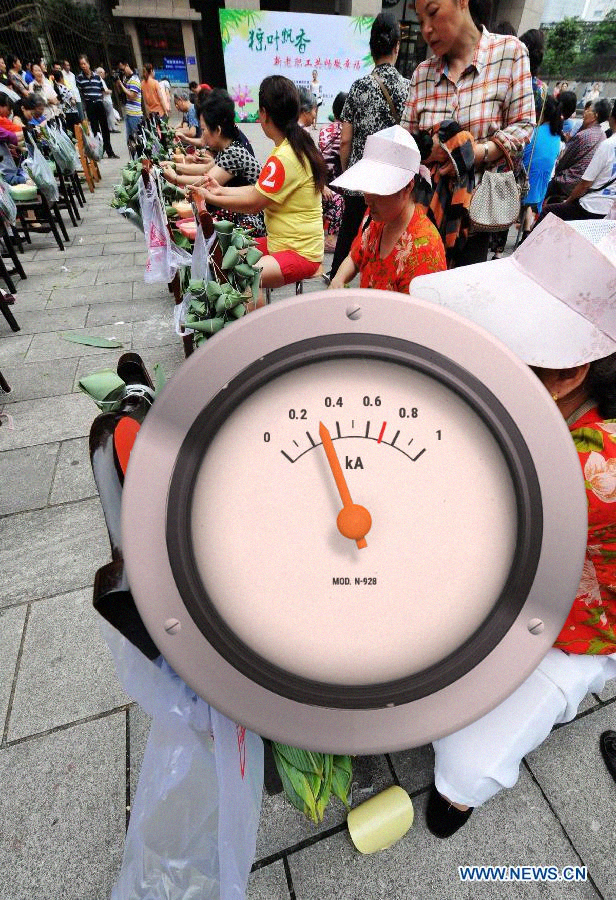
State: 0.3 kA
